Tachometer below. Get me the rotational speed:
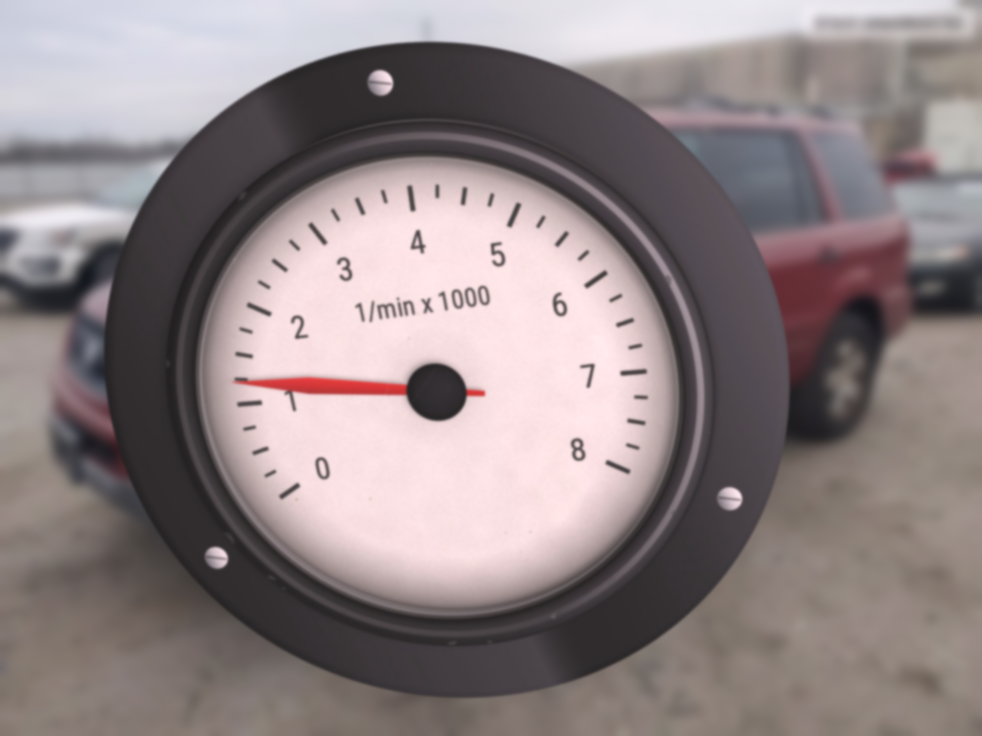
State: 1250 rpm
